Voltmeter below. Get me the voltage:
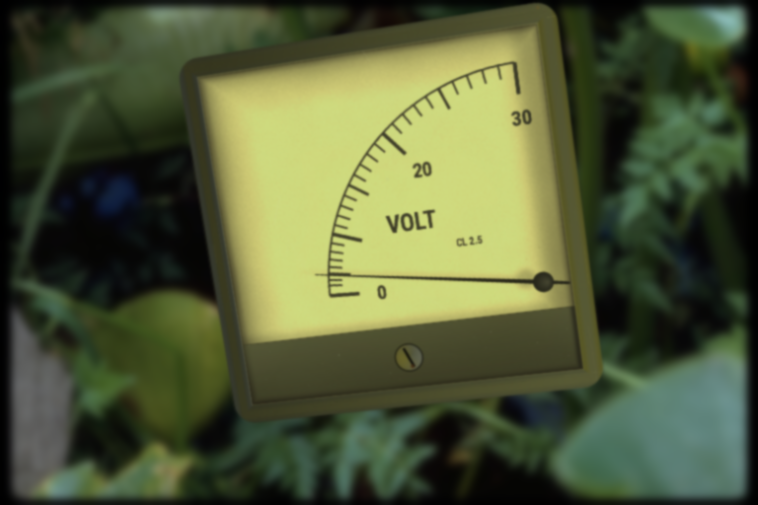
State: 5 V
